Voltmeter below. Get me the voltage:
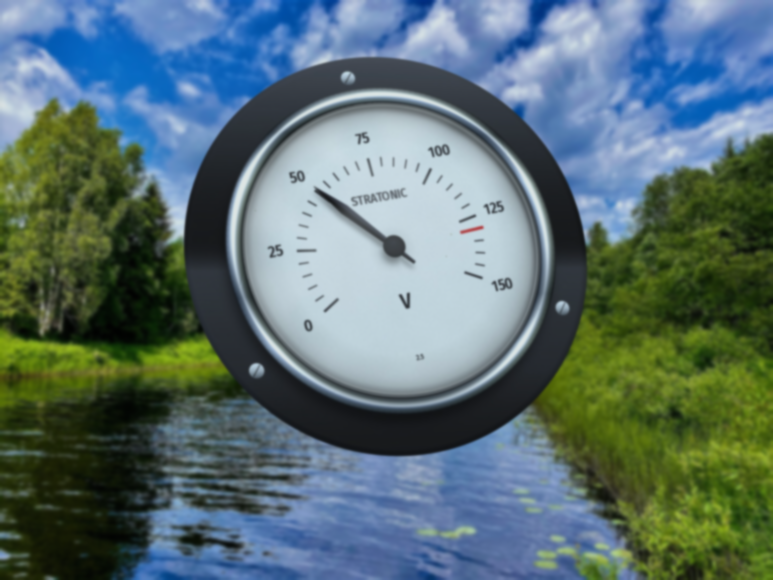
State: 50 V
